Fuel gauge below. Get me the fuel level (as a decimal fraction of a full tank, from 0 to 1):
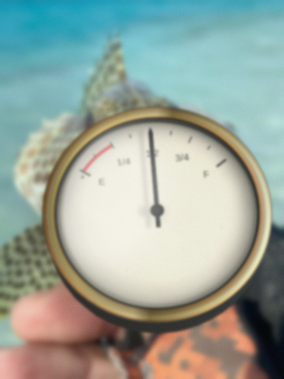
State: 0.5
